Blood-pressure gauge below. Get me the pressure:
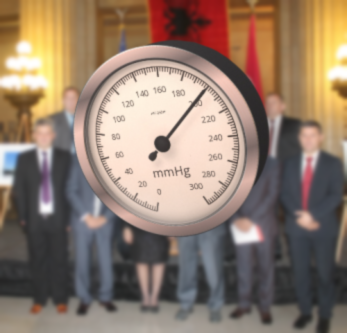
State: 200 mmHg
